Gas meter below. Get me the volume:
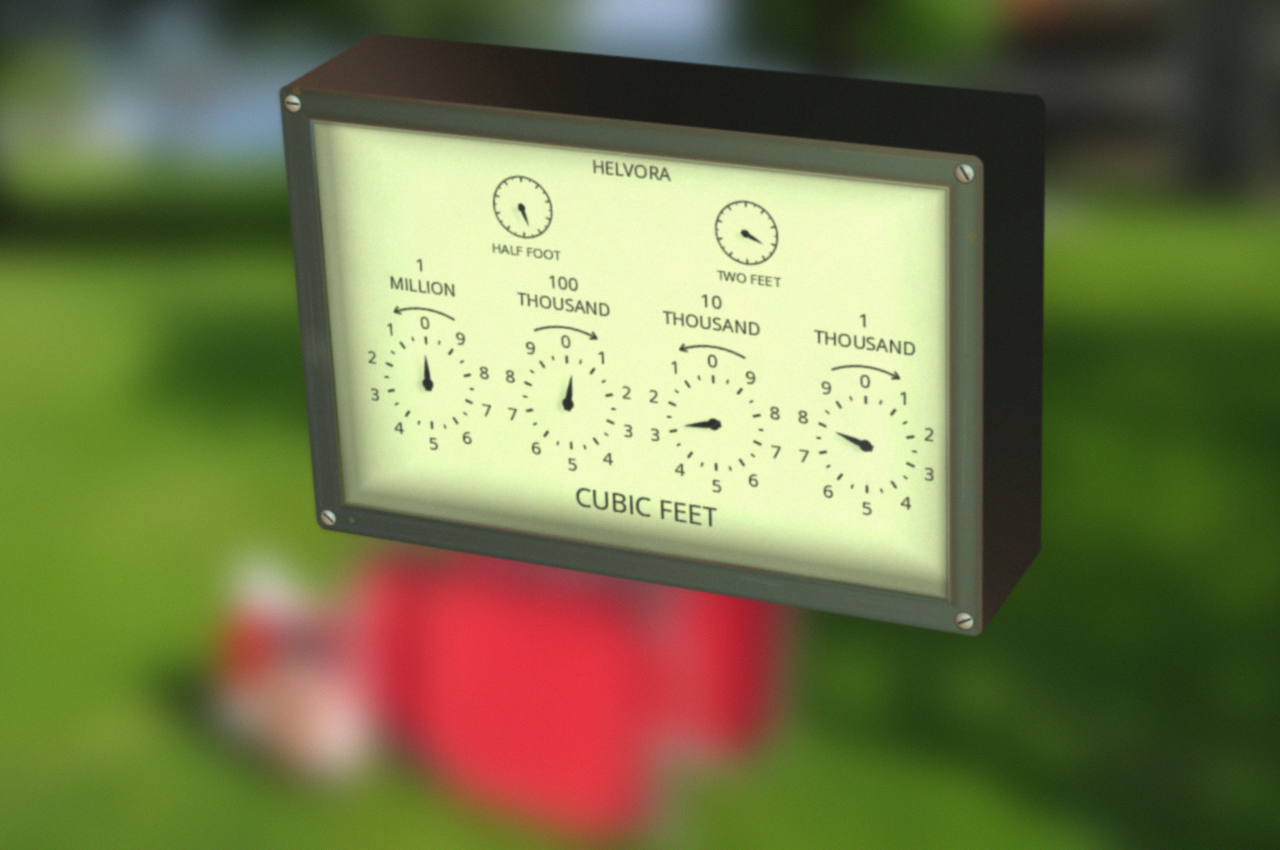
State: 2800 ft³
